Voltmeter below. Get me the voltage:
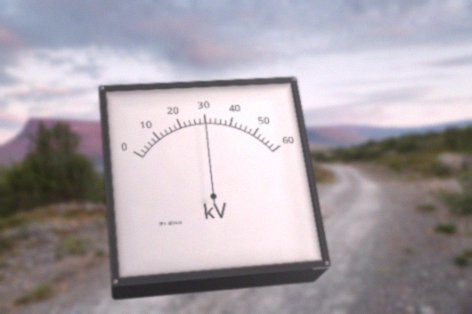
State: 30 kV
